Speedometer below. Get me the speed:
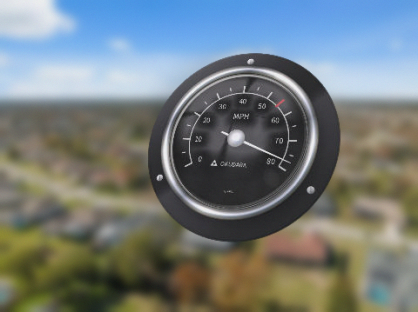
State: 77.5 mph
